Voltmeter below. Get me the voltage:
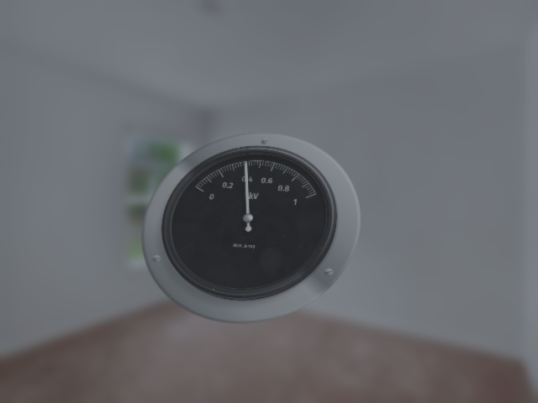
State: 0.4 kV
